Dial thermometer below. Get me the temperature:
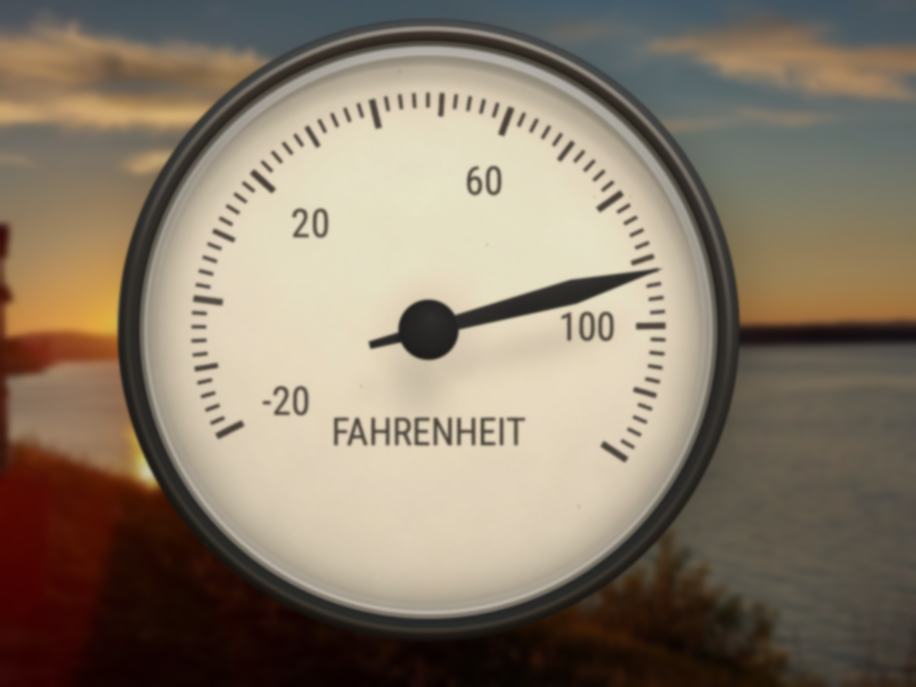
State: 92 °F
